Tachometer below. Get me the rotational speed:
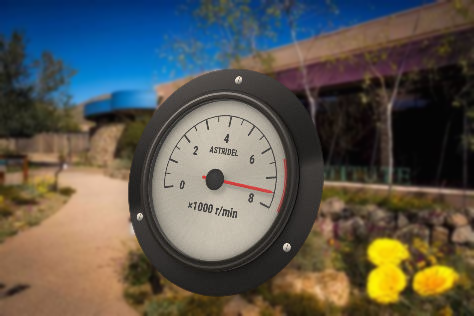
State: 7500 rpm
